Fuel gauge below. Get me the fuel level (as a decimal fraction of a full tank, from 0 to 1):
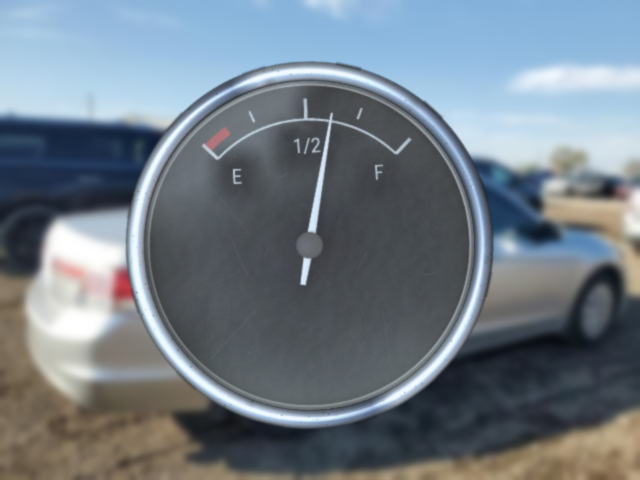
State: 0.625
